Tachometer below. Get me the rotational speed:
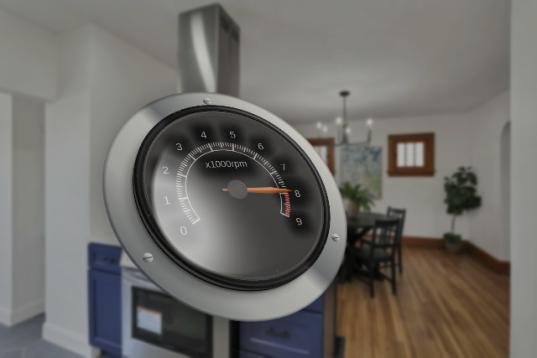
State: 8000 rpm
